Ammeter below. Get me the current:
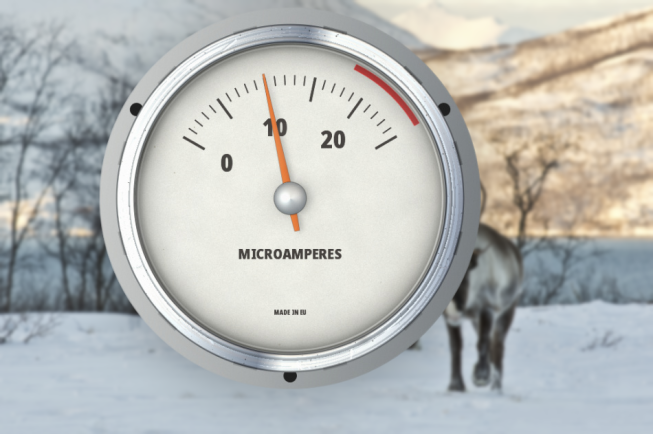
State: 10 µA
